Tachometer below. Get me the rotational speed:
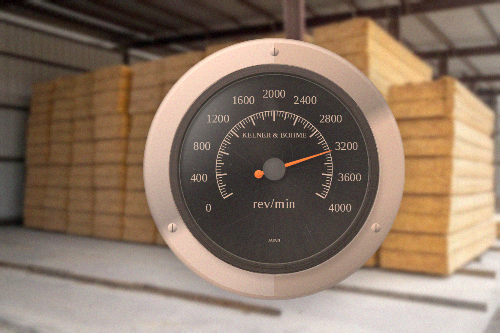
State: 3200 rpm
